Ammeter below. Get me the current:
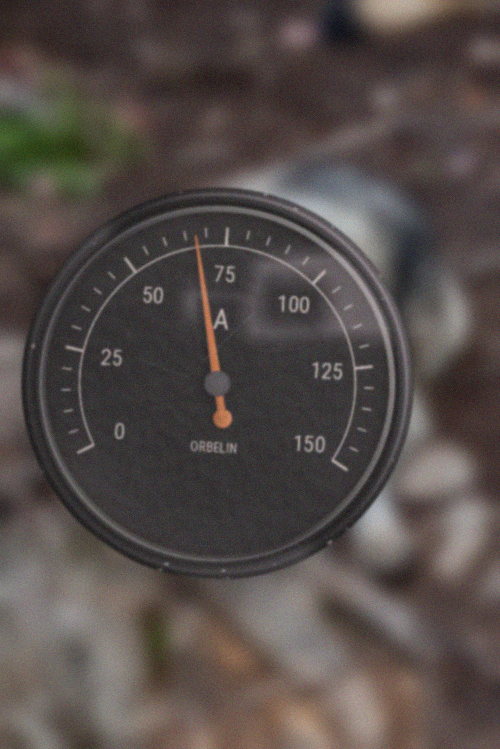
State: 67.5 A
